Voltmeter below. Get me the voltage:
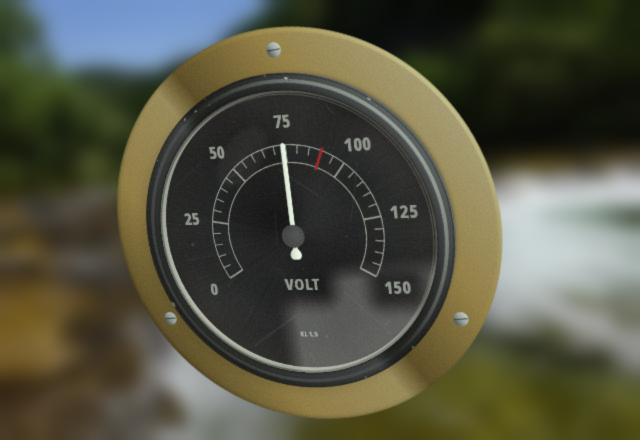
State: 75 V
